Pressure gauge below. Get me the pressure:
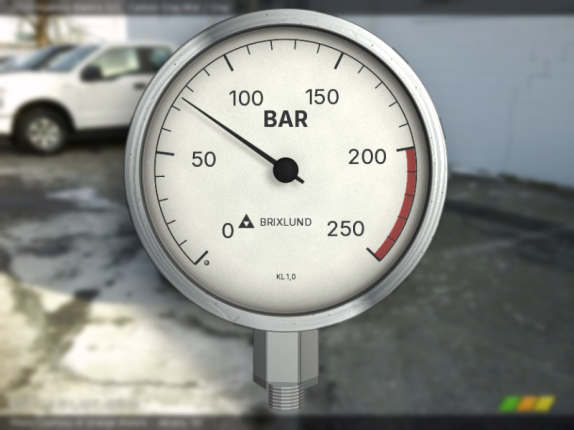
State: 75 bar
